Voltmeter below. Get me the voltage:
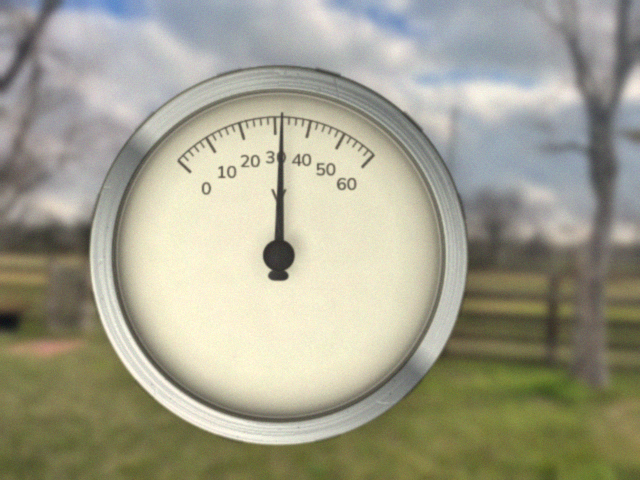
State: 32 V
